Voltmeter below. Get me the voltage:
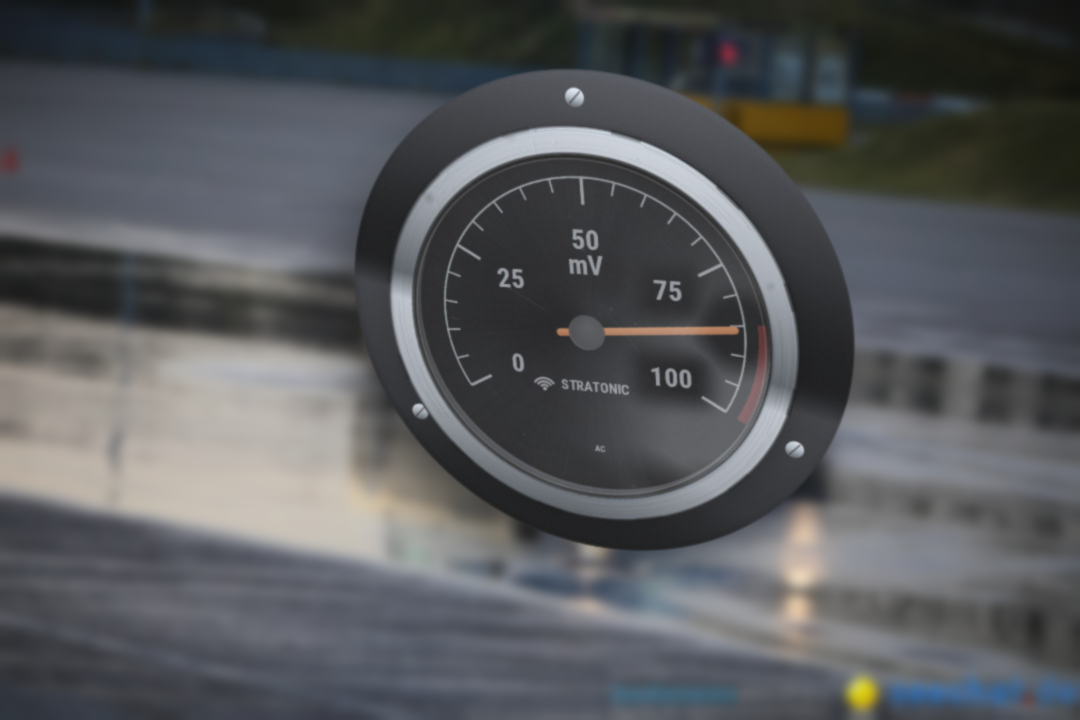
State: 85 mV
